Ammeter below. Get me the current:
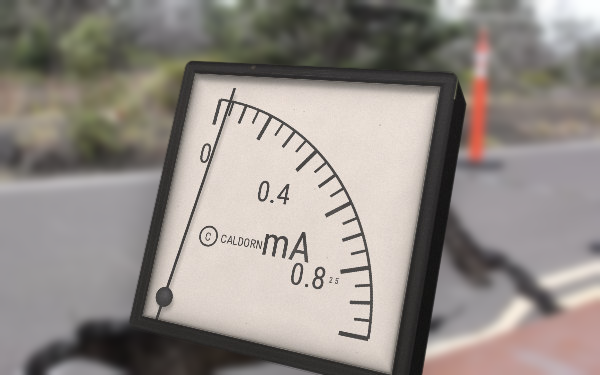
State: 0.05 mA
